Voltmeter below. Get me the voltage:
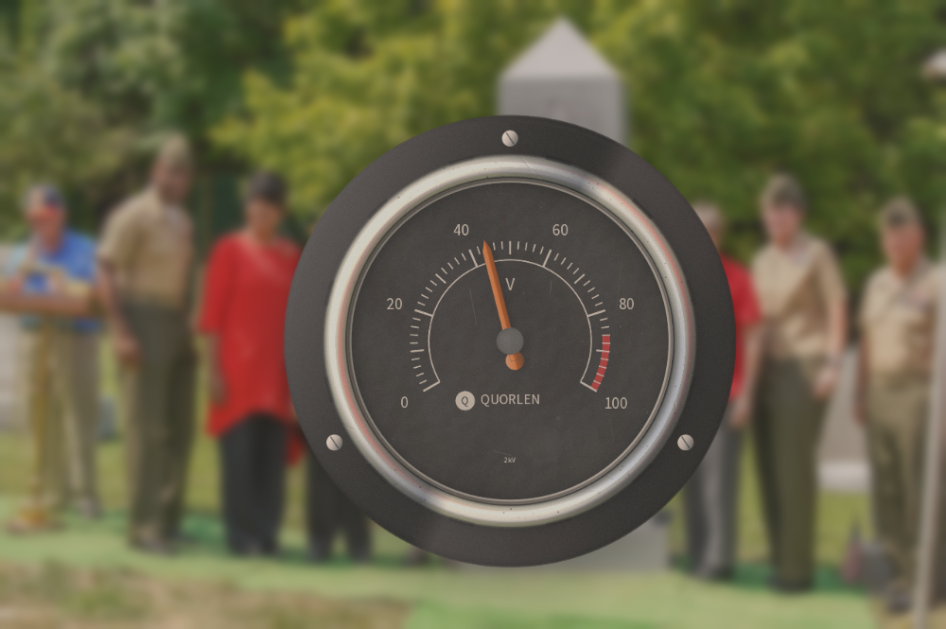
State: 44 V
